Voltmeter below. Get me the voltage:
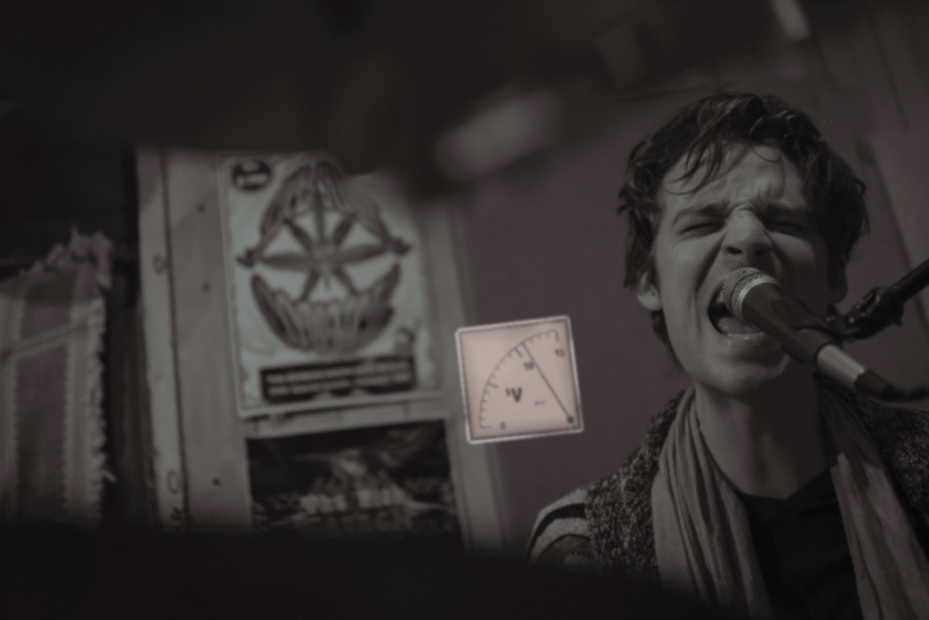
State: 11 V
